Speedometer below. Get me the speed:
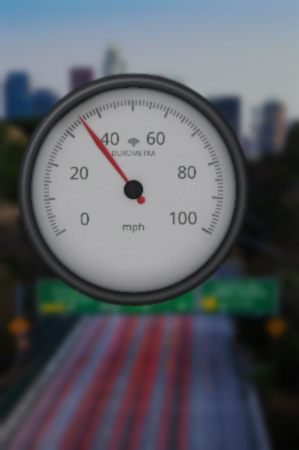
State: 35 mph
